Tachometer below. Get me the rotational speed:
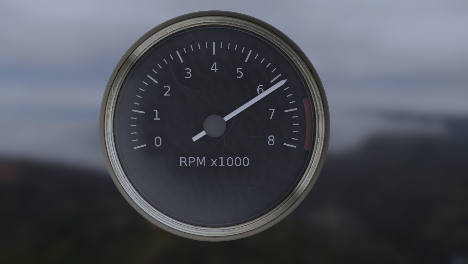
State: 6200 rpm
